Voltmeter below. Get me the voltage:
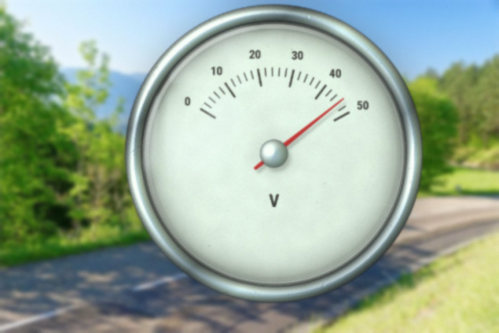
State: 46 V
